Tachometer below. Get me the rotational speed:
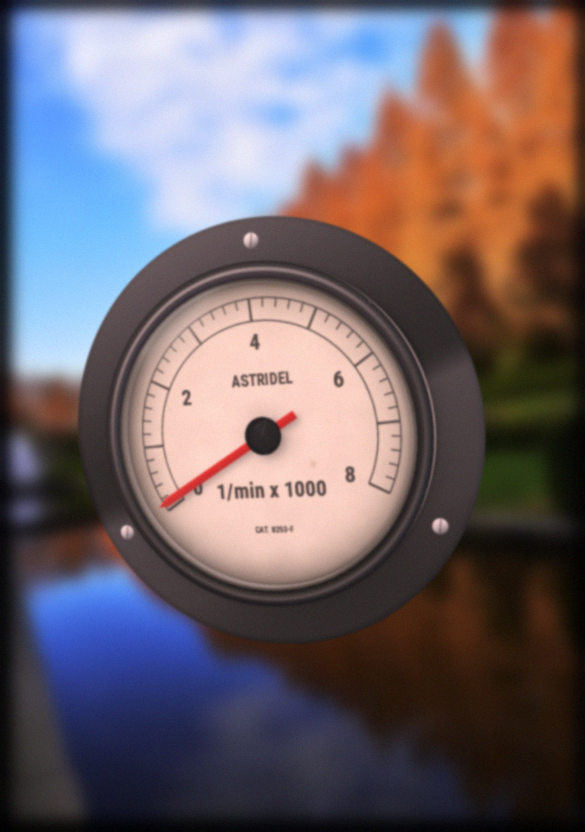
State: 100 rpm
